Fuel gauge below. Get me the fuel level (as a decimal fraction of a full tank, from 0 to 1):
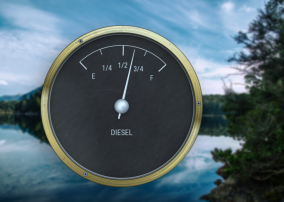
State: 0.625
